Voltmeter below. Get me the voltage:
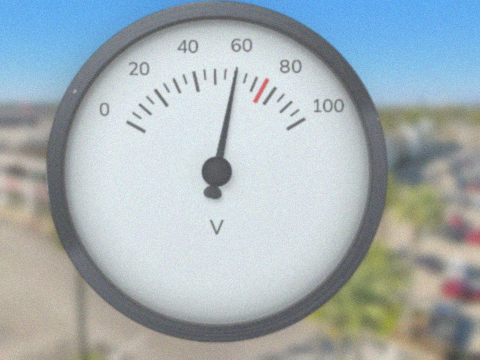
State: 60 V
